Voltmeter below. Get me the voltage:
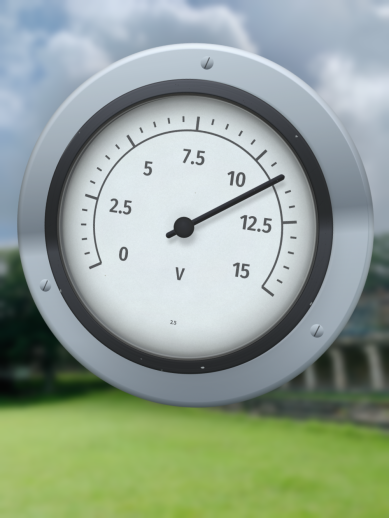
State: 11 V
